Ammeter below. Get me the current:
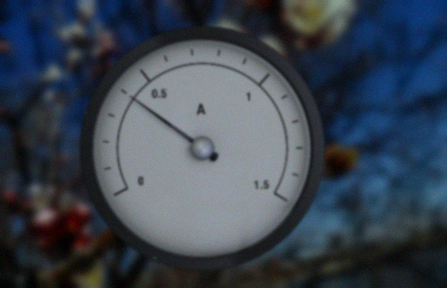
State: 0.4 A
